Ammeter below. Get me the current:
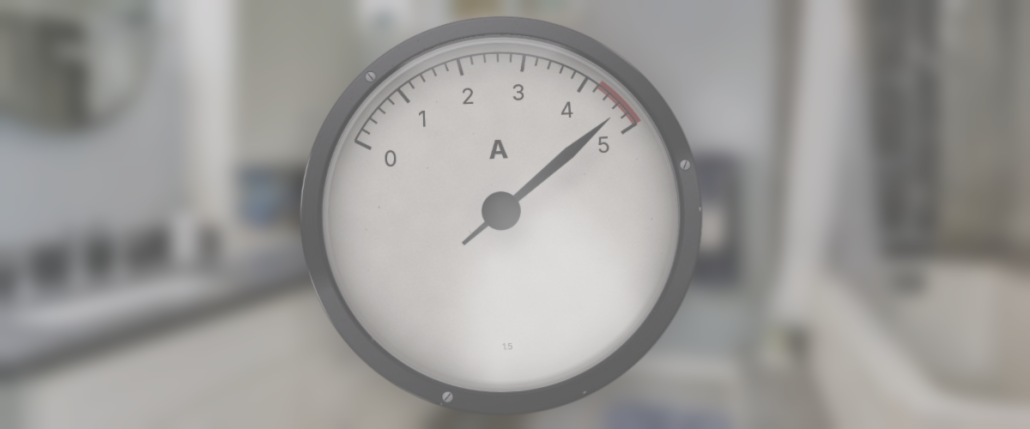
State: 4.7 A
